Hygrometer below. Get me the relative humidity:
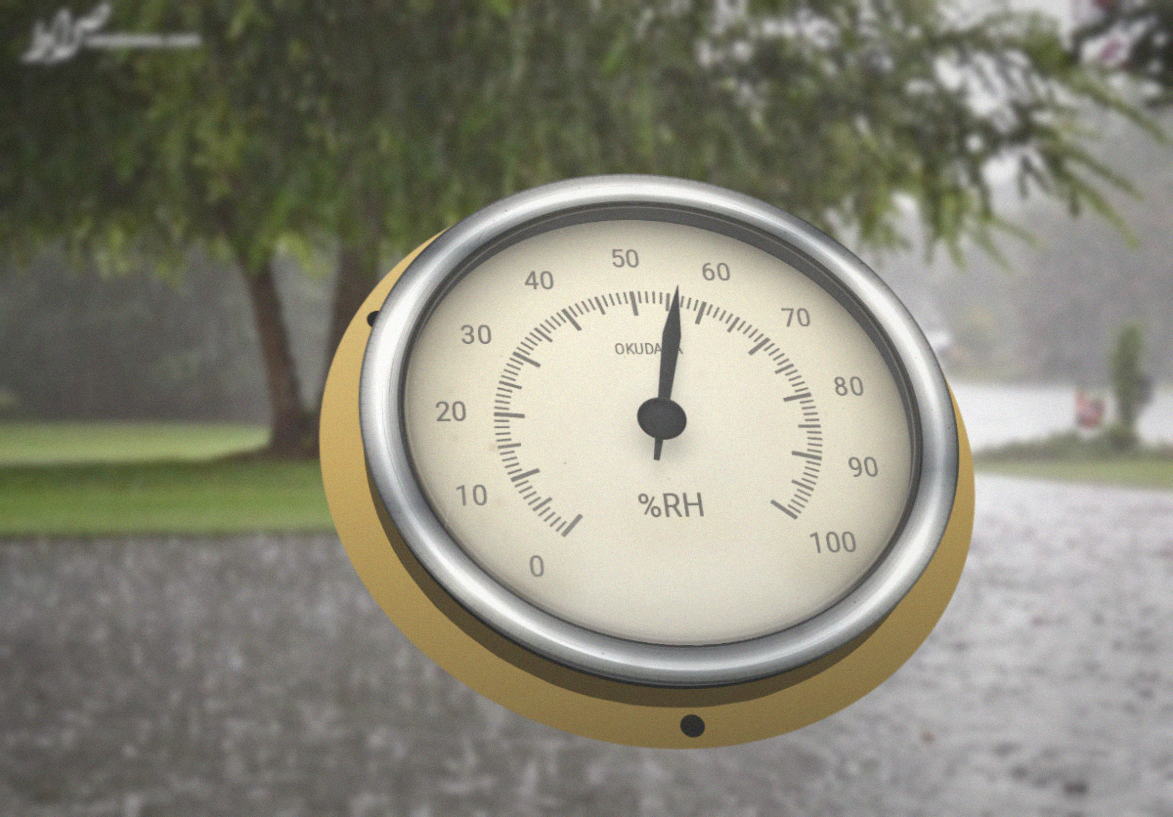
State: 56 %
